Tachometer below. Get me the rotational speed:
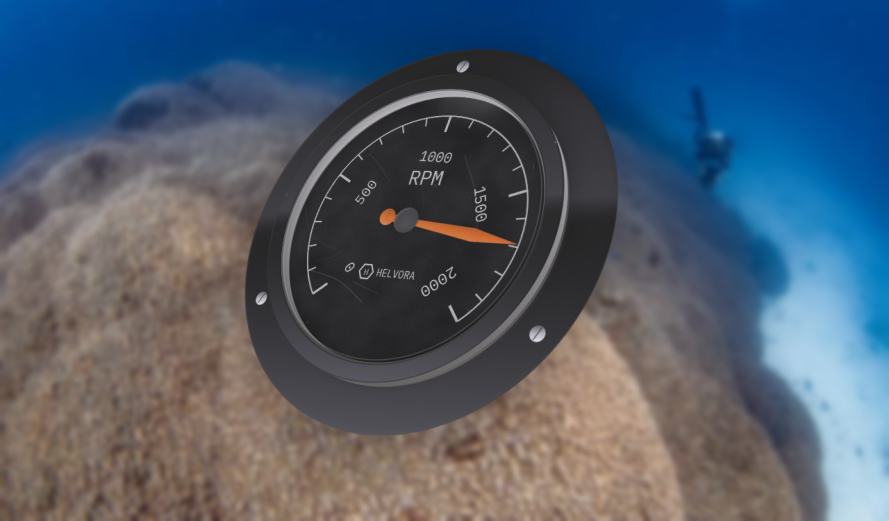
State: 1700 rpm
